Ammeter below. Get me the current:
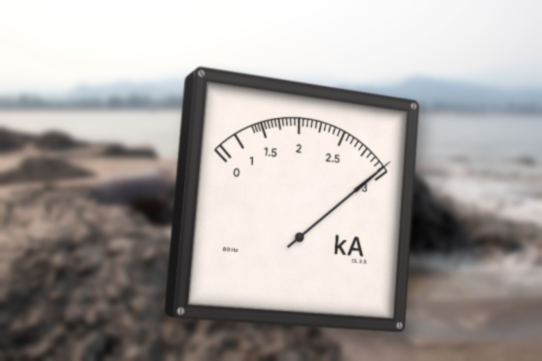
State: 2.95 kA
